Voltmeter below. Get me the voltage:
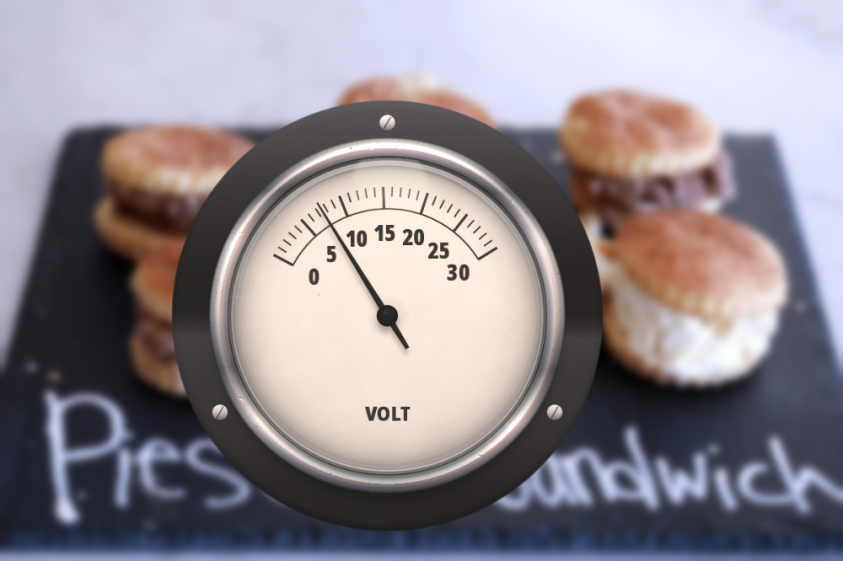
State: 7.5 V
